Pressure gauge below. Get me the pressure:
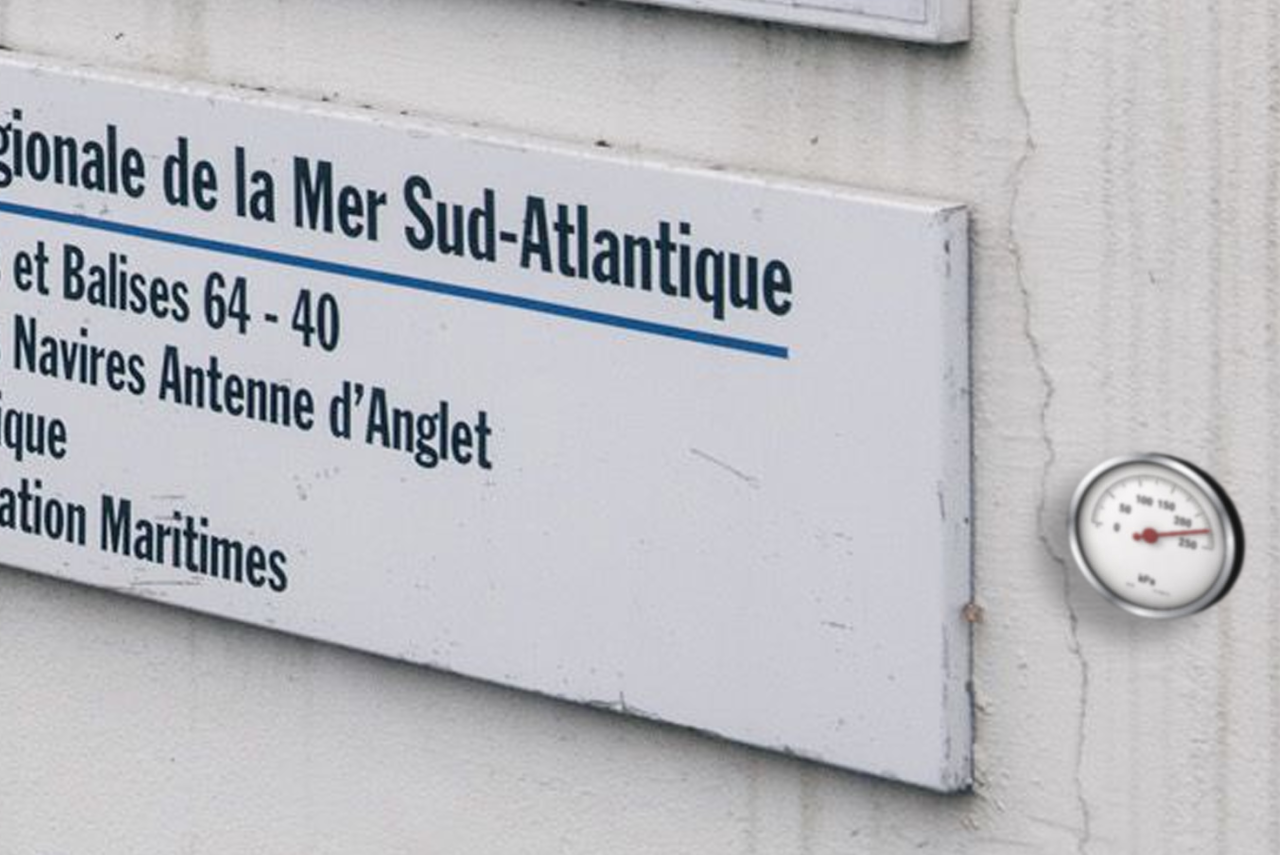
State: 225 kPa
